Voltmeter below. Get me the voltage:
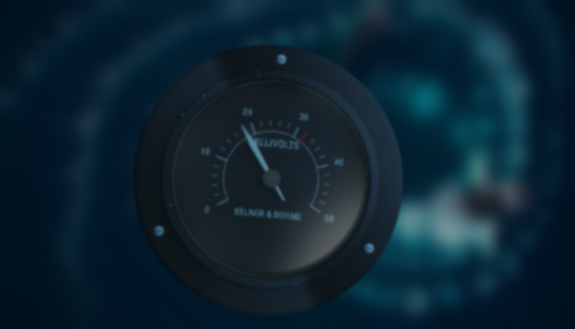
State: 18 mV
